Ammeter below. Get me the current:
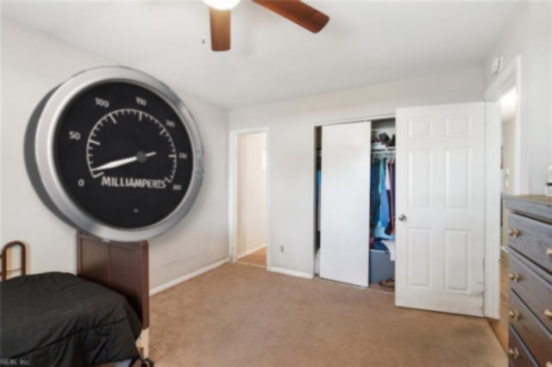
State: 10 mA
